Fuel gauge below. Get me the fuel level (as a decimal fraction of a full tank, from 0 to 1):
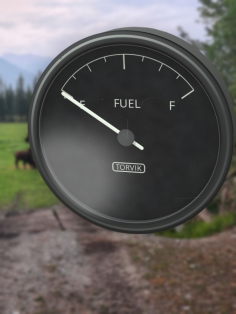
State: 0
